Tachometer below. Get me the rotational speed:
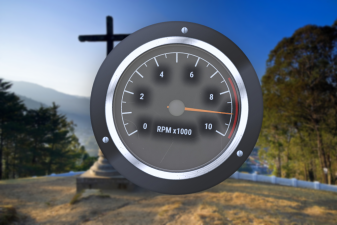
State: 9000 rpm
